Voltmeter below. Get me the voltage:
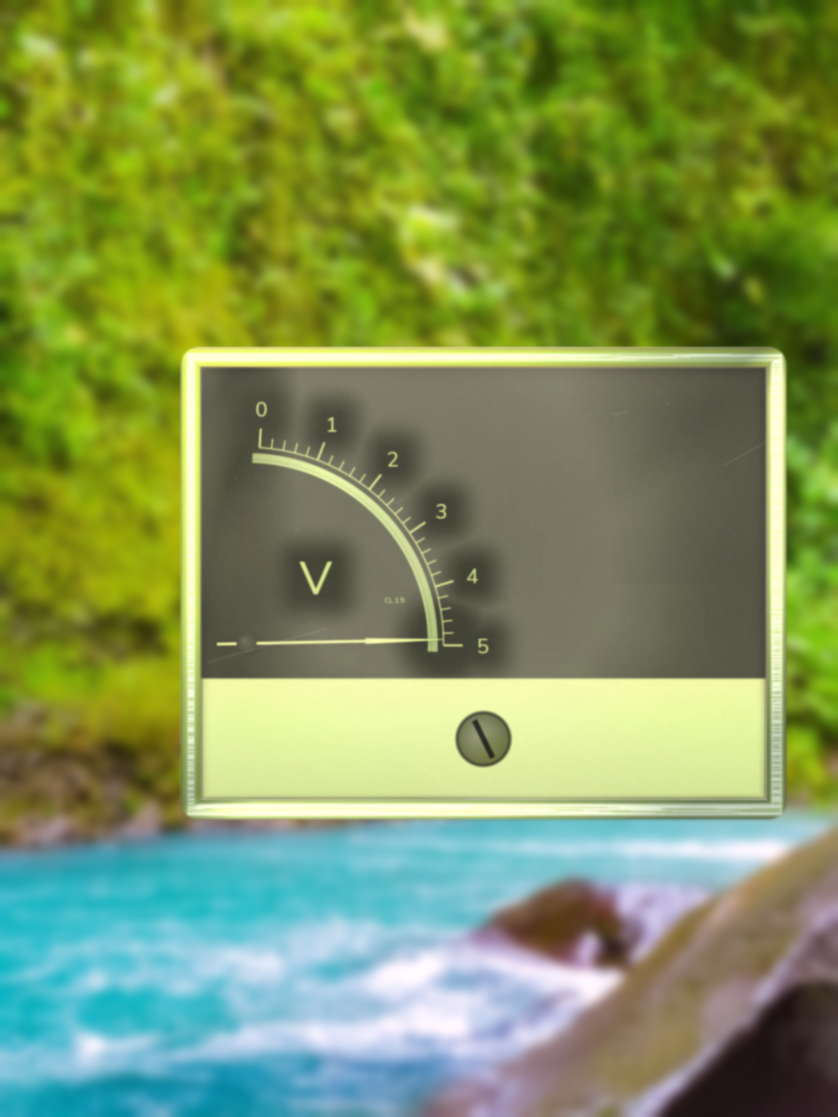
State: 4.9 V
